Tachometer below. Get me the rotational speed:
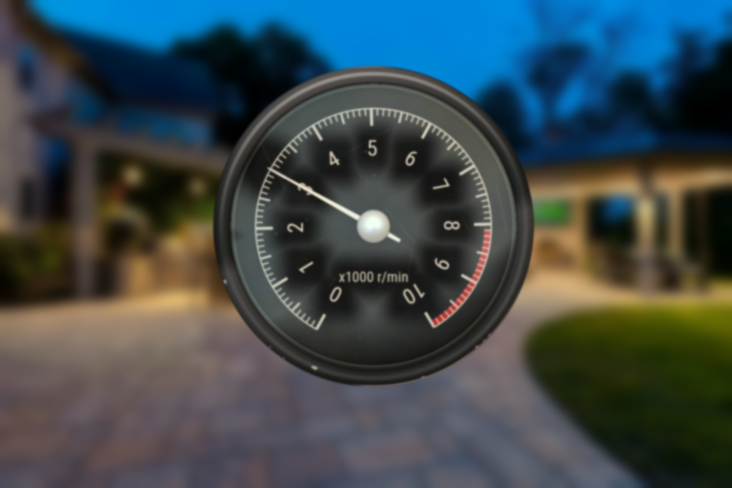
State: 3000 rpm
